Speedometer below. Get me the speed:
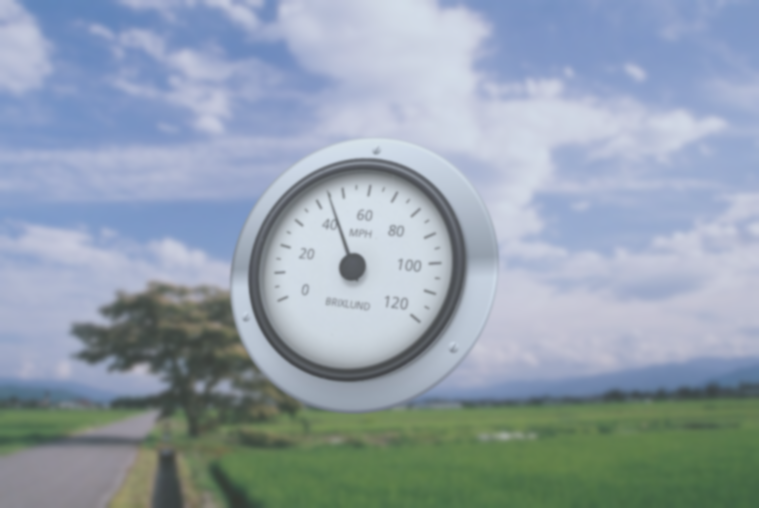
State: 45 mph
